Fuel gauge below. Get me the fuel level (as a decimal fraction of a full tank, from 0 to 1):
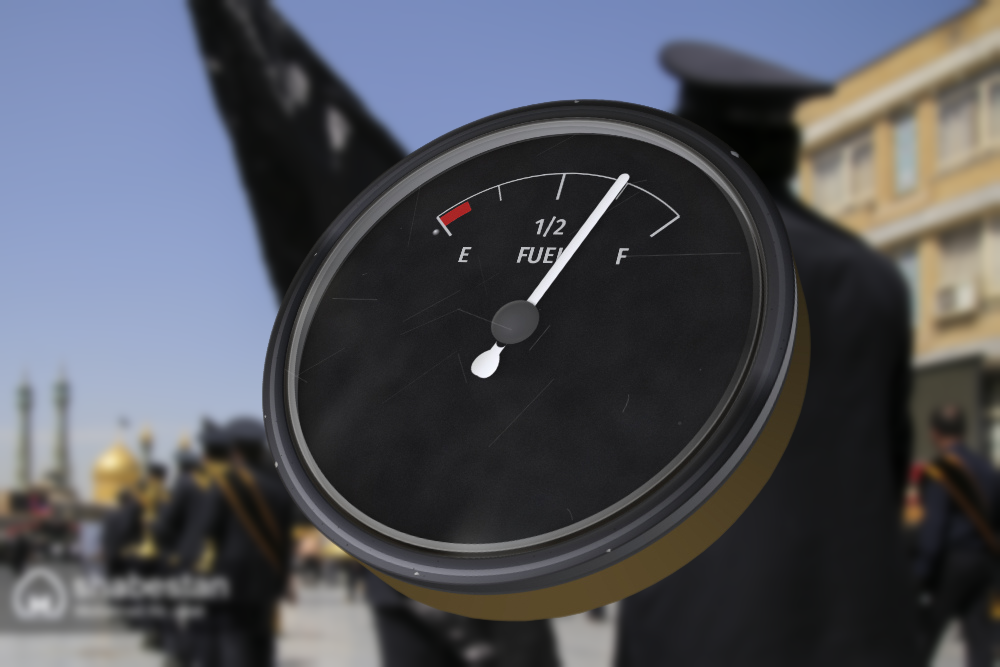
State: 0.75
